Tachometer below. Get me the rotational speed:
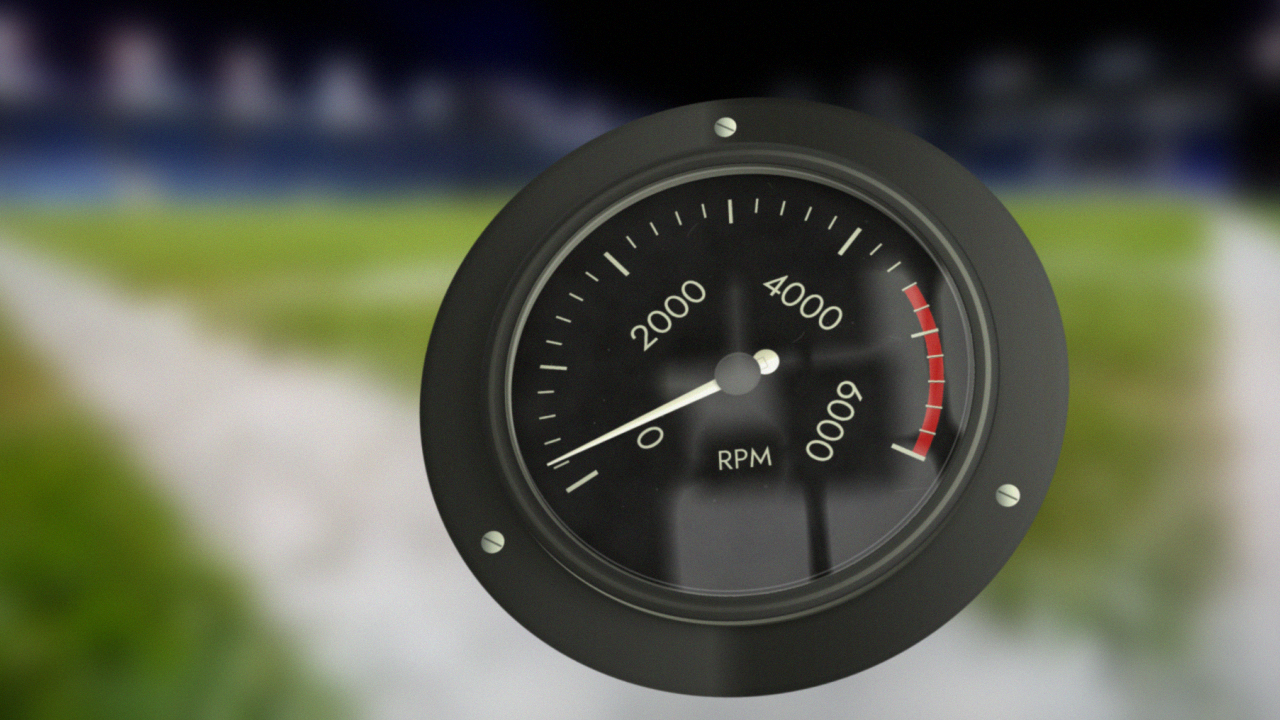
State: 200 rpm
